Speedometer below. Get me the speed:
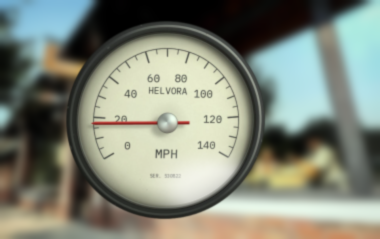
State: 17.5 mph
